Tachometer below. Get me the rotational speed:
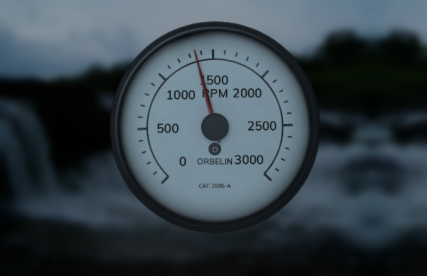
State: 1350 rpm
